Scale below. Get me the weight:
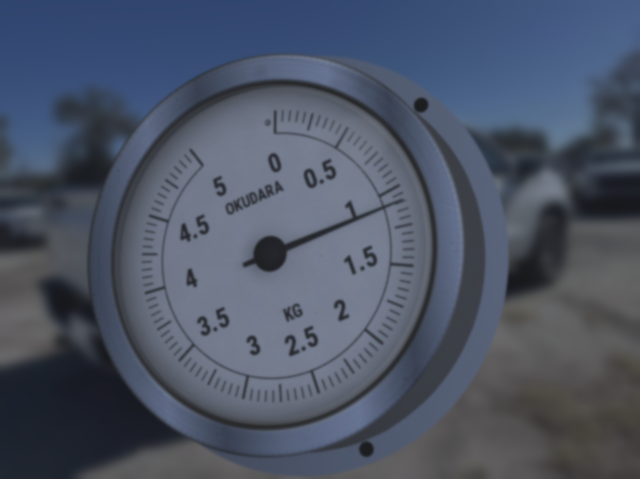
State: 1.1 kg
